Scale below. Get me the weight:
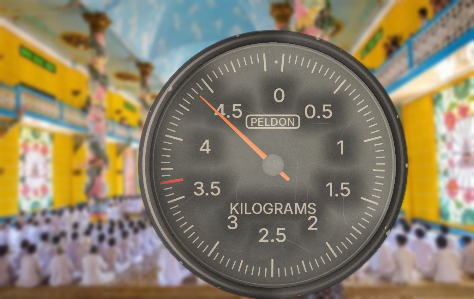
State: 4.4 kg
